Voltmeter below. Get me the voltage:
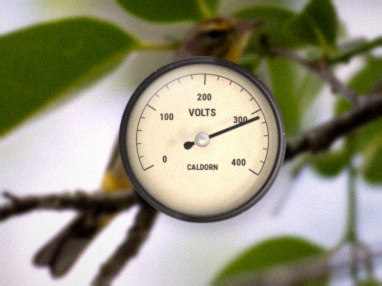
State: 310 V
